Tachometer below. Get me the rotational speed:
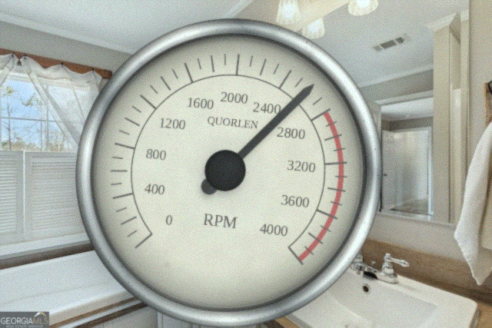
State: 2600 rpm
